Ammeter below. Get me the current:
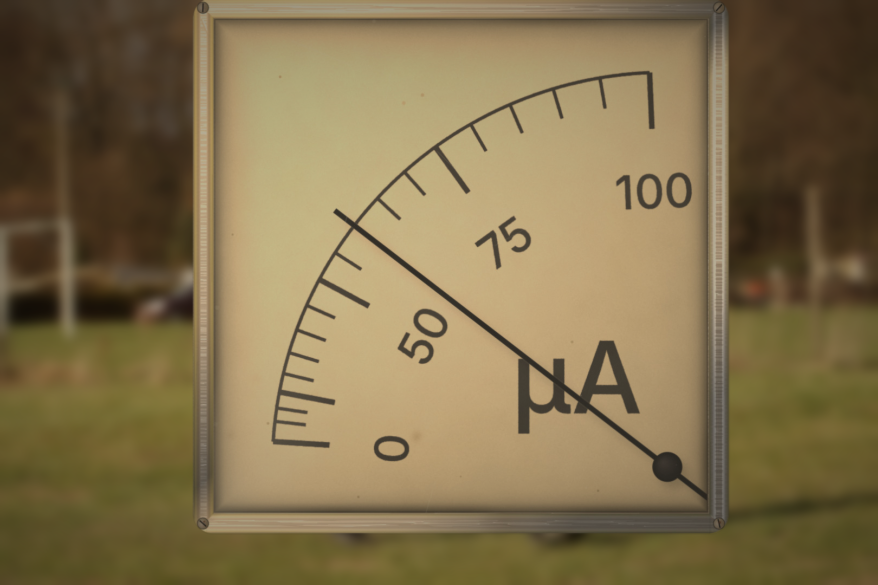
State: 60 µA
